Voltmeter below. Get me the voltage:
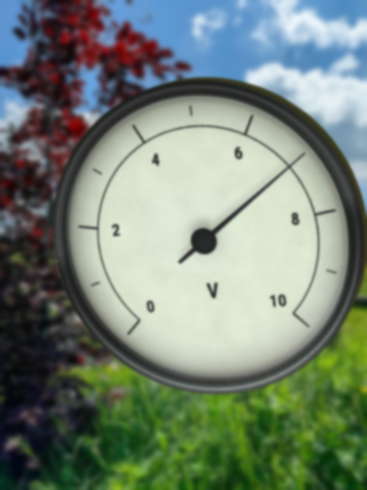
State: 7 V
